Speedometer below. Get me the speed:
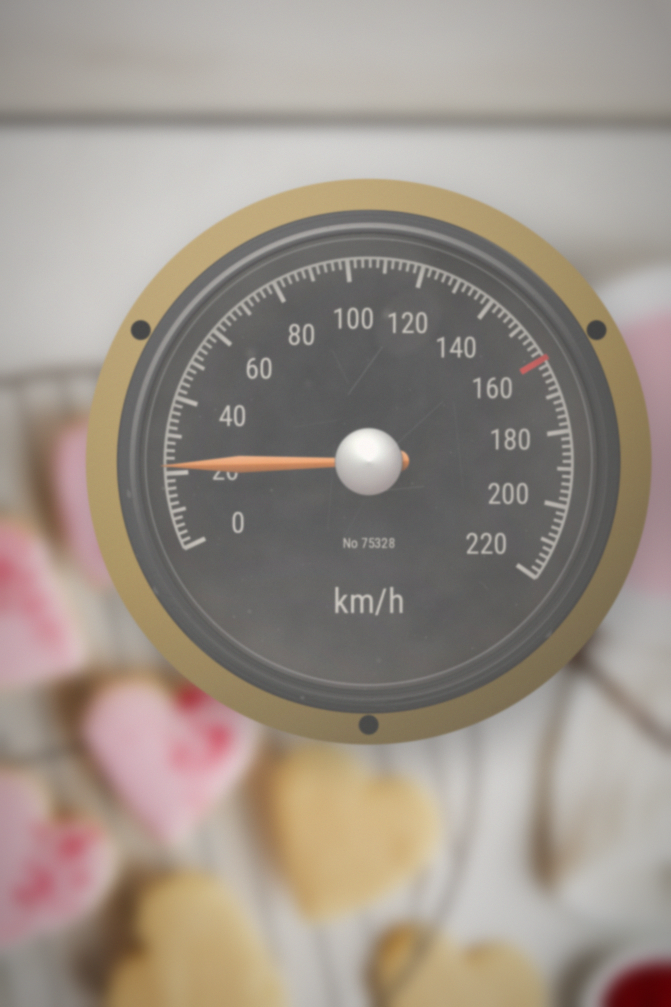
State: 22 km/h
